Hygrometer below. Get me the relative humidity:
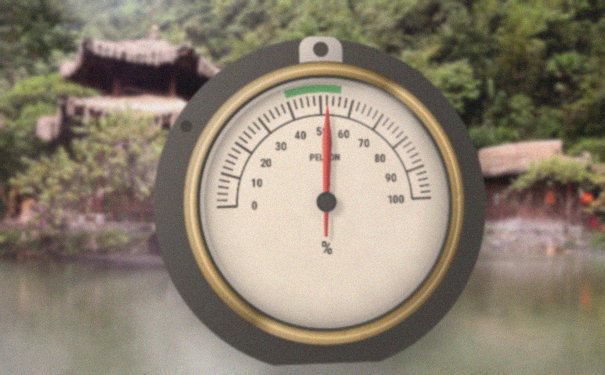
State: 52 %
